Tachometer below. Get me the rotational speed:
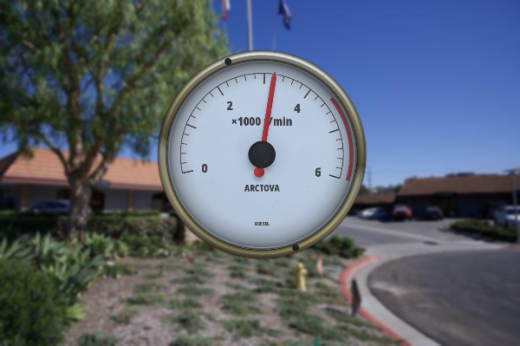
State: 3200 rpm
